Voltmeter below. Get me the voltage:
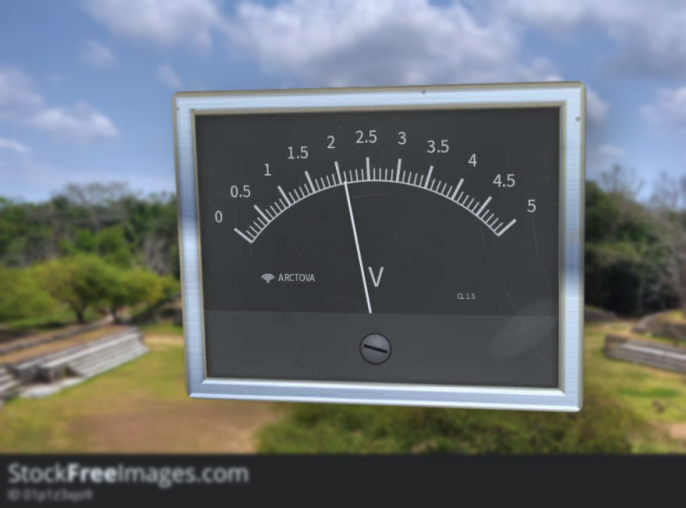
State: 2.1 V
